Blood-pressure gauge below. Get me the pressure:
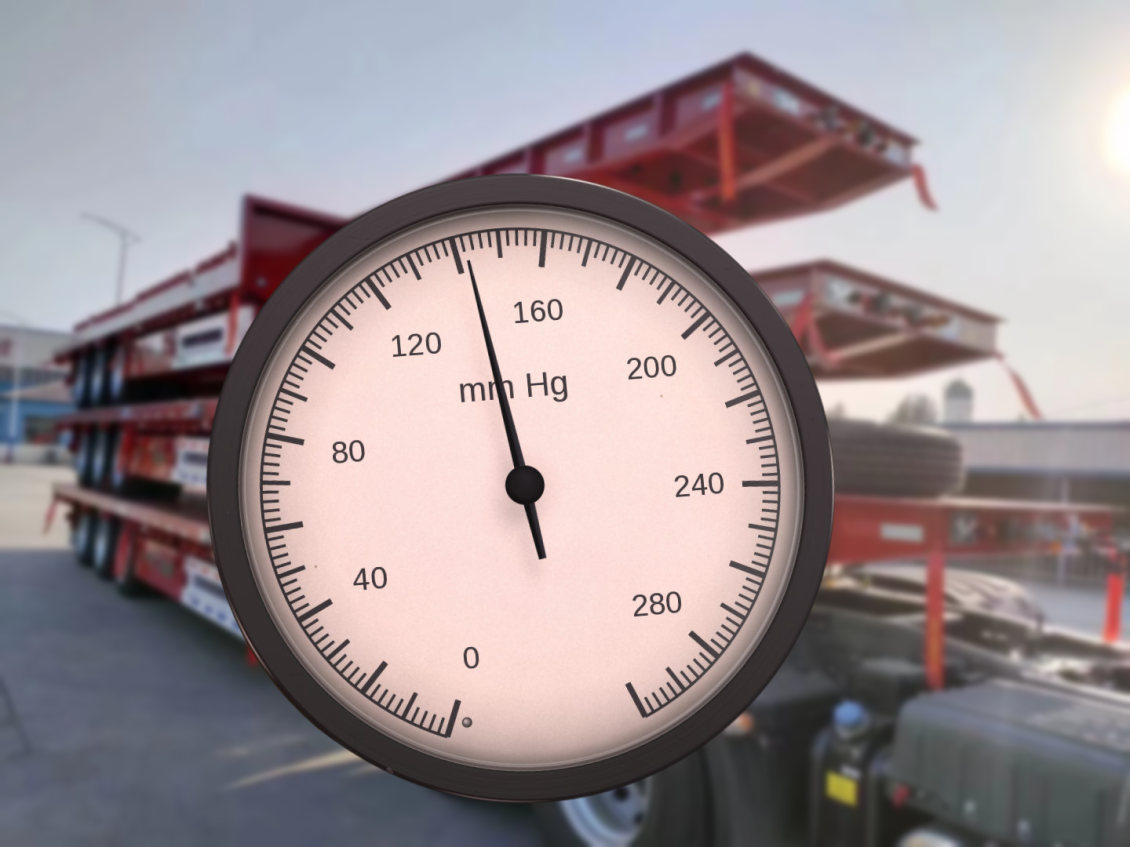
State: 142 mmHg
